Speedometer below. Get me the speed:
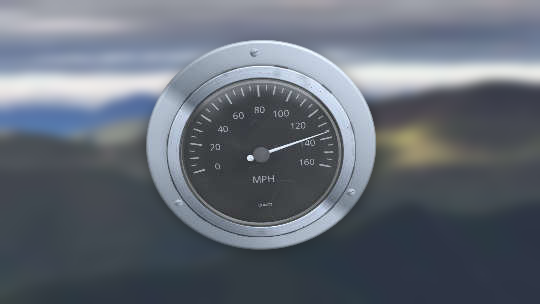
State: 135 mph
